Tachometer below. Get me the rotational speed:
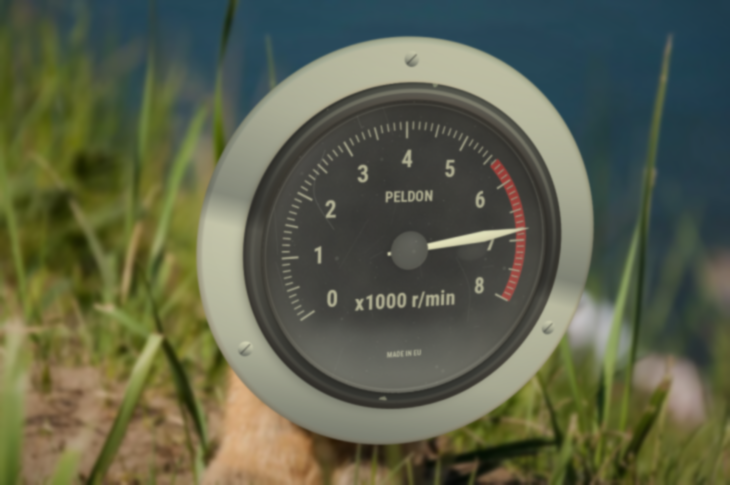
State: 6800 rpm
